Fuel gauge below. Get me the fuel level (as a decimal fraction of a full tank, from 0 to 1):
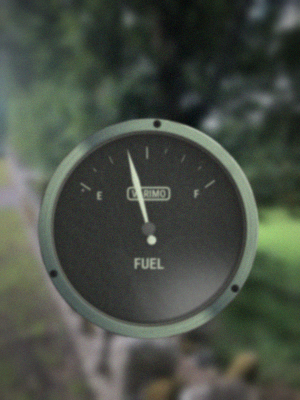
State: 0.375
